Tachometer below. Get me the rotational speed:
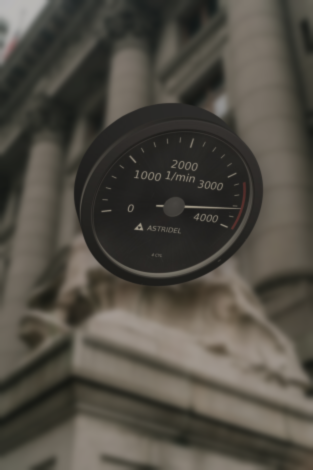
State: 3600 rpm
